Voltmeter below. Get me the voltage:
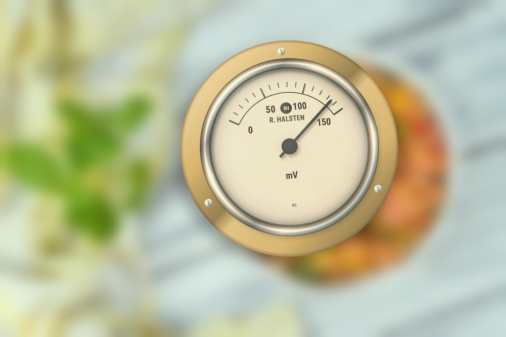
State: 135 mV
